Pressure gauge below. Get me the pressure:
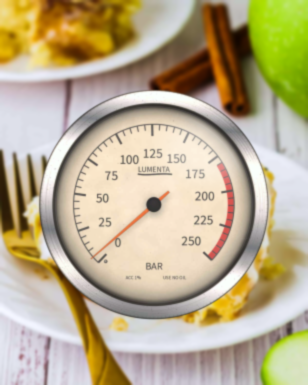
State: 5 bar
